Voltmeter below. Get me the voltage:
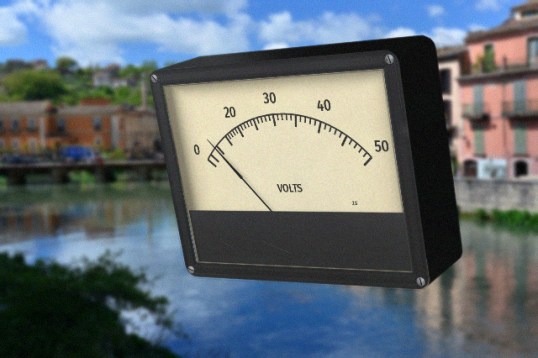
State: 10 V
